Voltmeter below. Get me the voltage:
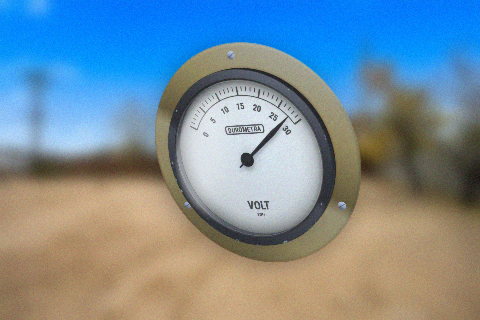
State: 28 V
